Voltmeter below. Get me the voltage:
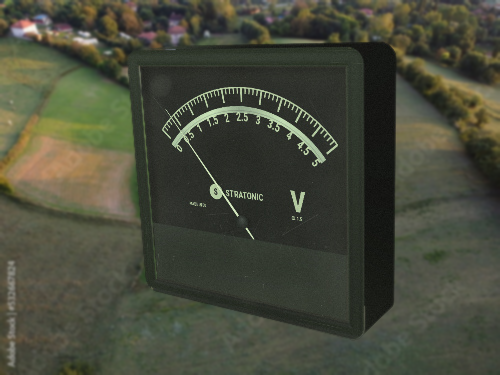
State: 0.5 V
